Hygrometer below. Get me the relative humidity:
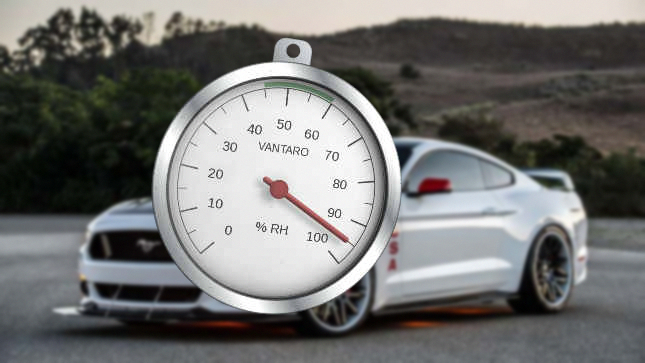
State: 95 %
